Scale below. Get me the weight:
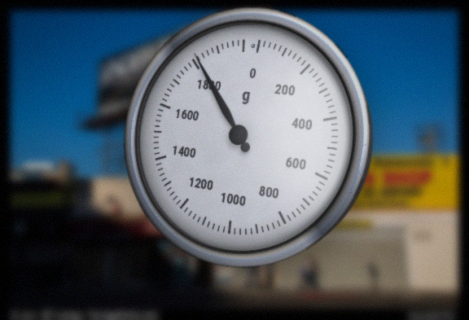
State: 1820 g
